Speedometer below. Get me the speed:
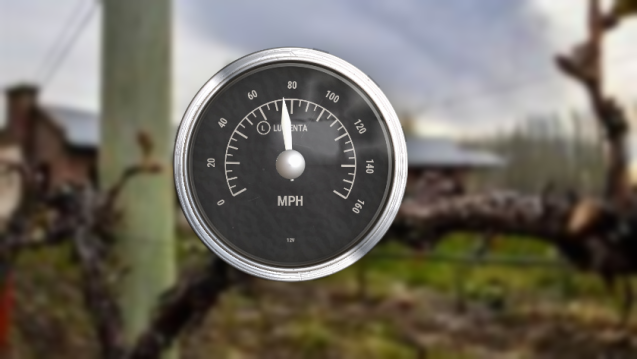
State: 75 mph
